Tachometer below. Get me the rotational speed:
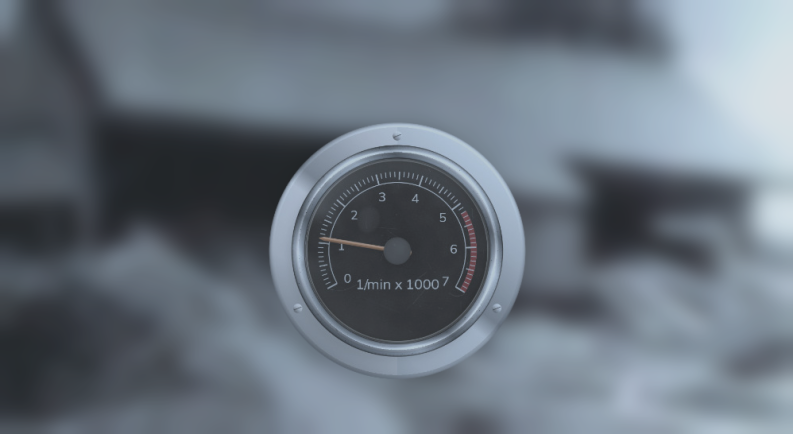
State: 1100 rpm
